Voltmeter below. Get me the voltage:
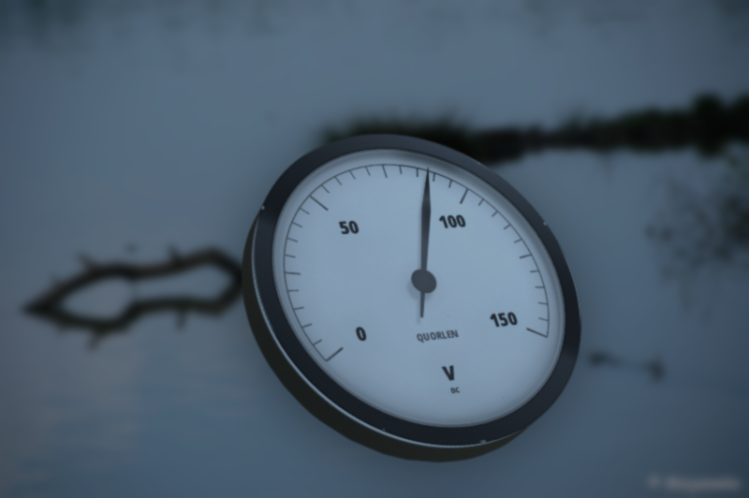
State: 87.5 V
